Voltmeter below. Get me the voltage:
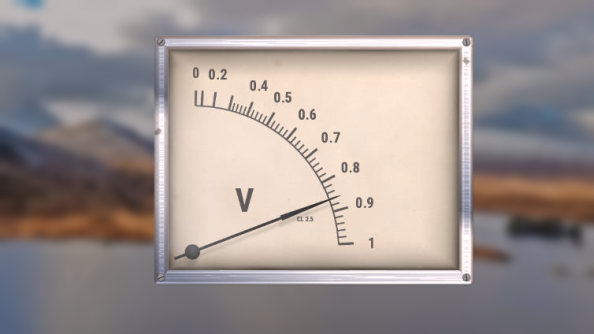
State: 0.86 V
